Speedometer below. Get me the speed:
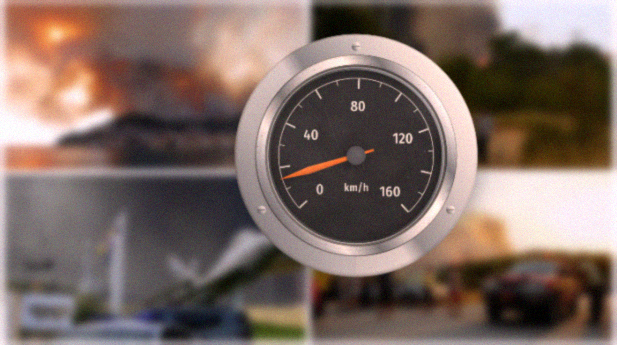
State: 15 km/h
